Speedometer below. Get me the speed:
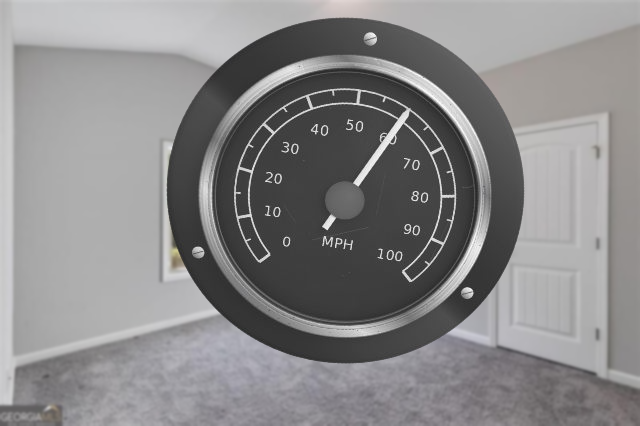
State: 60 mph
